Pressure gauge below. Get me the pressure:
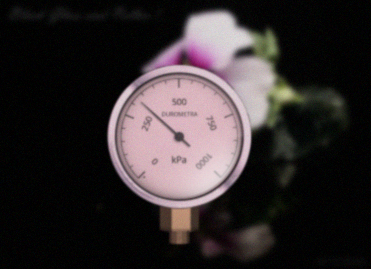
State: 325 kPa
